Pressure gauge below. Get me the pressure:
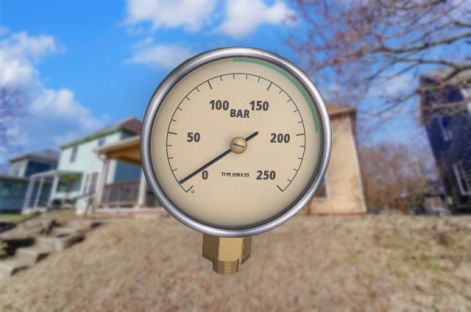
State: 10 bar
